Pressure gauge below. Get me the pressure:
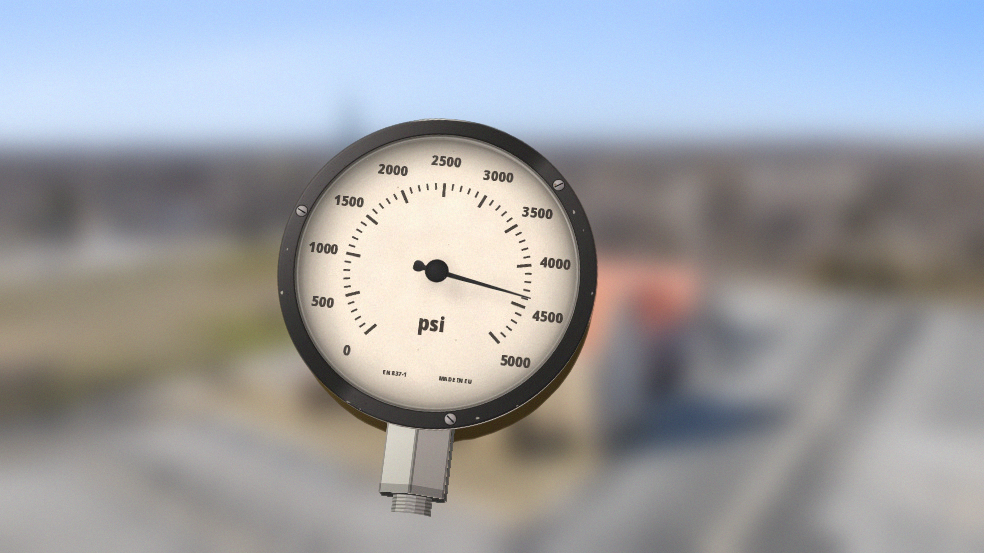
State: 4400 psi
